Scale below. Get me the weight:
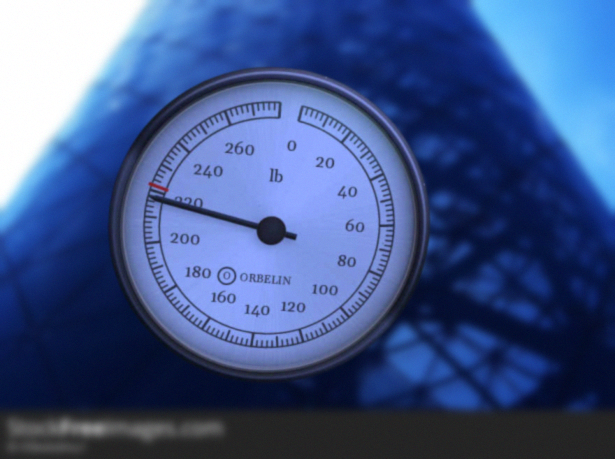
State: 218 lb
